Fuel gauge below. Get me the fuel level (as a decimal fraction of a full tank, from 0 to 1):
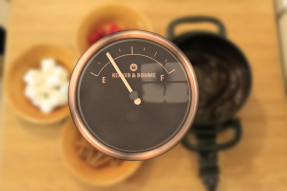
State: 0.25
